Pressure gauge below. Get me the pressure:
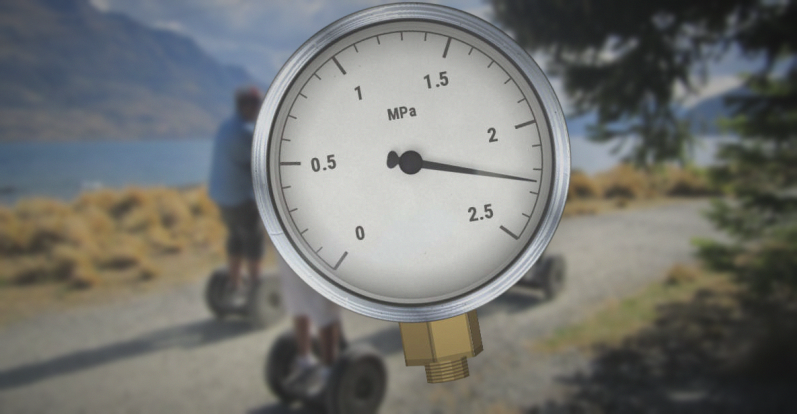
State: 2.25 MPa
